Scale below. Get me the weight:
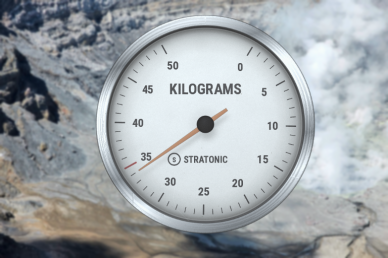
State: 34 kg
